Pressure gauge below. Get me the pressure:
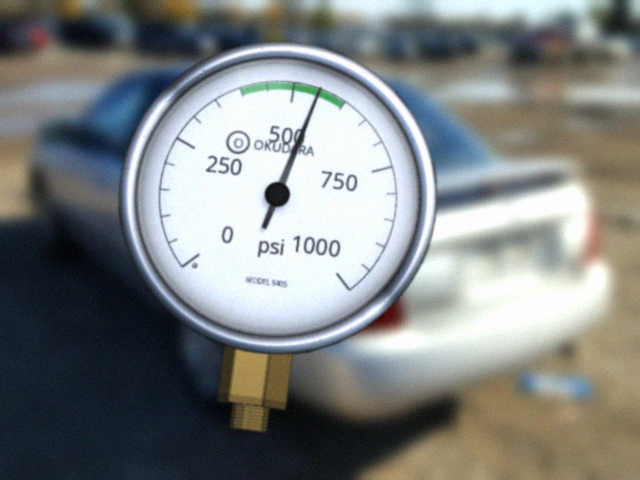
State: 550 psi
